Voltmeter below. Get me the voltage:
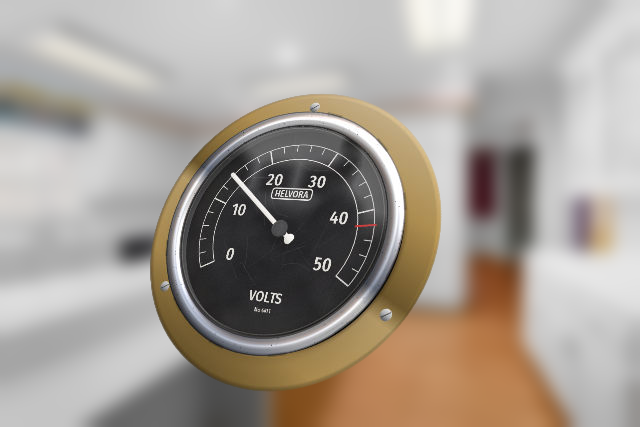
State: 14 V
